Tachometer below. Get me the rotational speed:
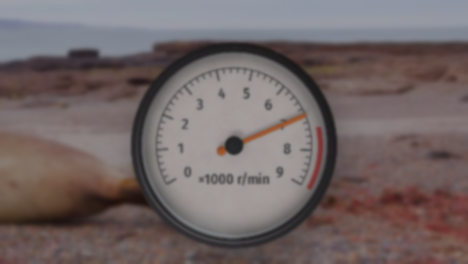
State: 7000 rpm
